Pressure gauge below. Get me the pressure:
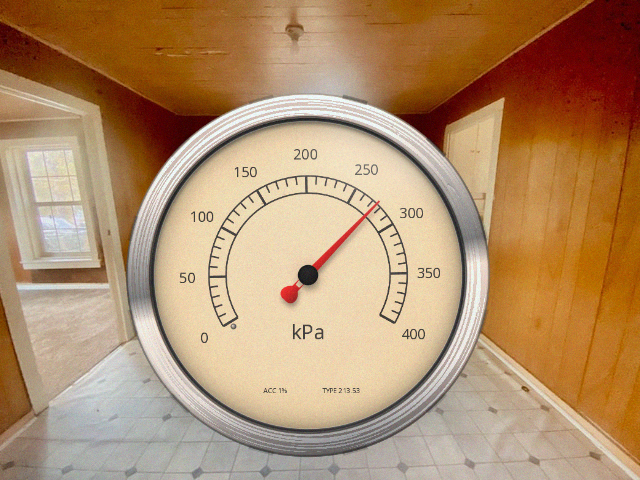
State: 275 kPa
